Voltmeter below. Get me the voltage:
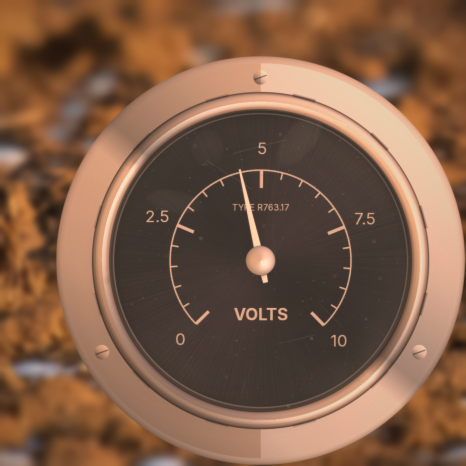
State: 4.5 V
